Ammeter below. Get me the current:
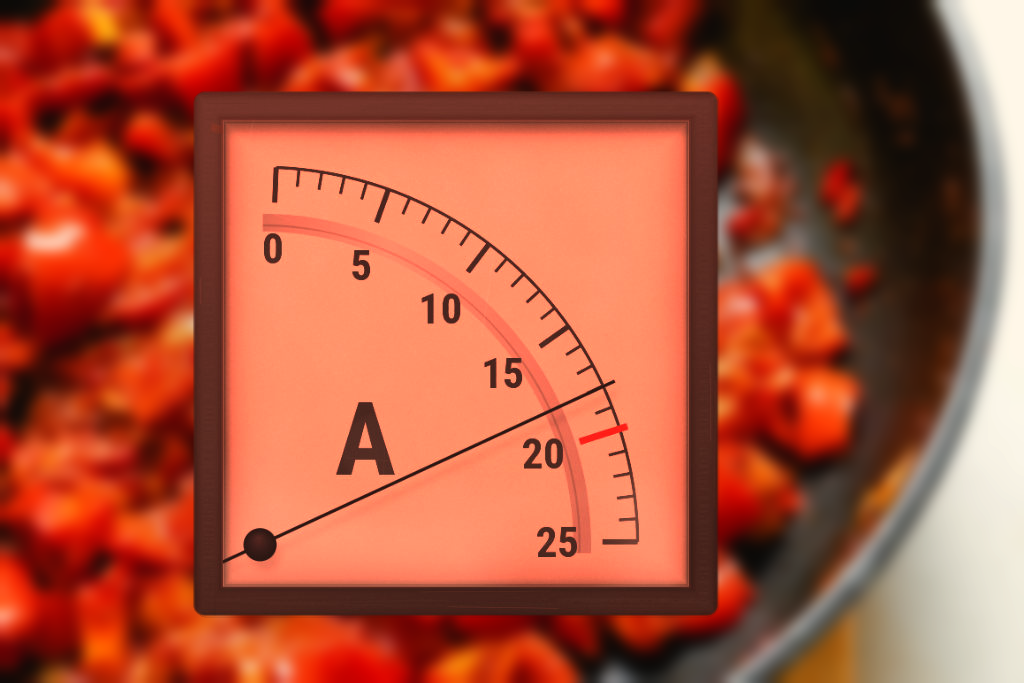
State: 18 A
